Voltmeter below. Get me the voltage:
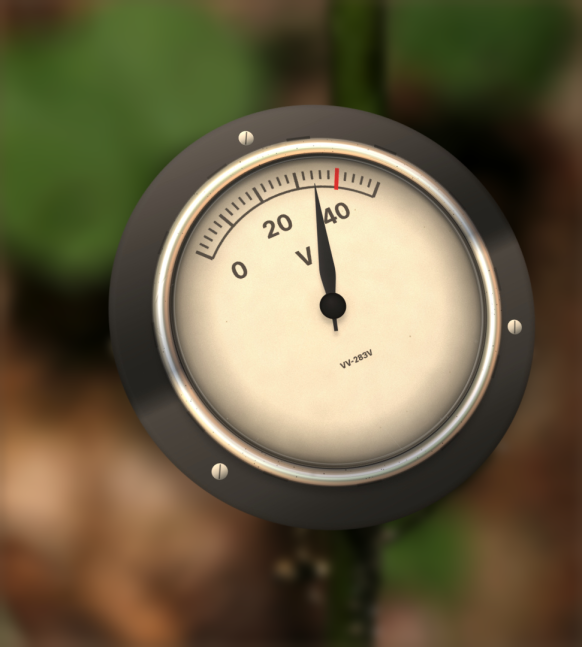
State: 34 V
